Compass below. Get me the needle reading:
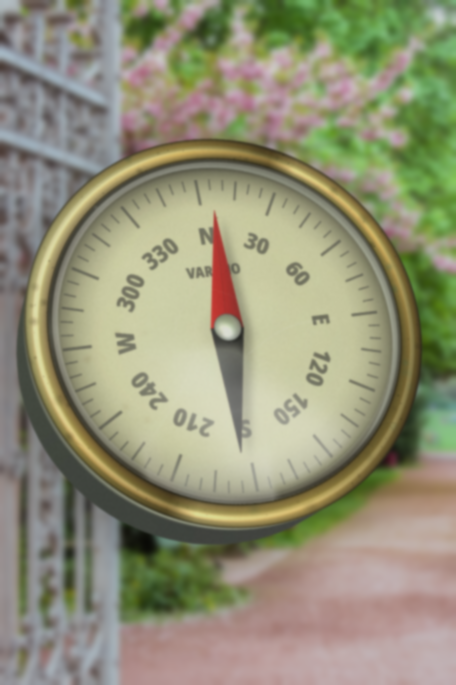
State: 5 °
